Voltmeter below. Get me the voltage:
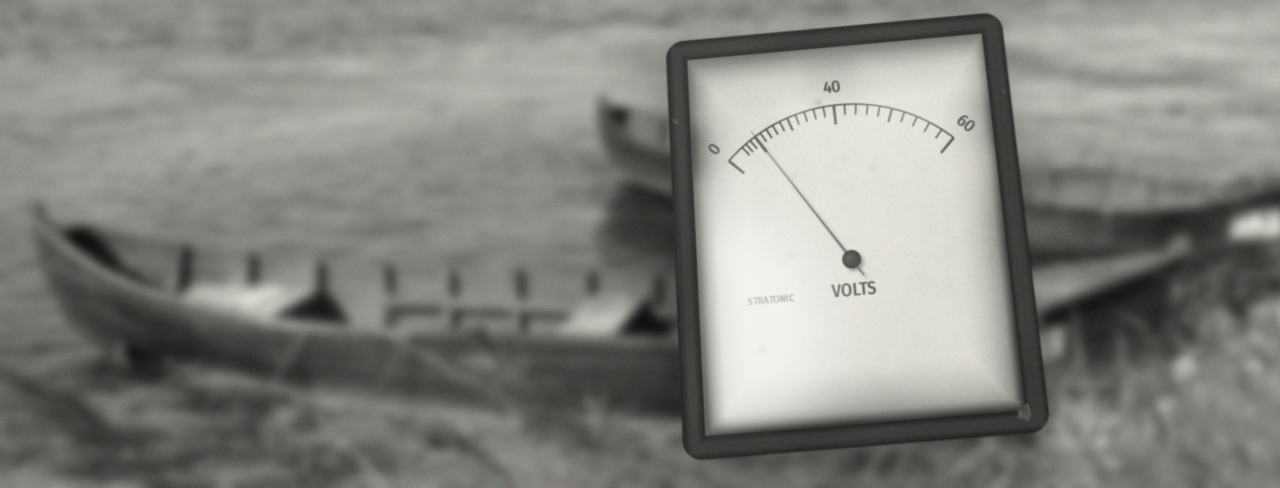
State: 20 V
